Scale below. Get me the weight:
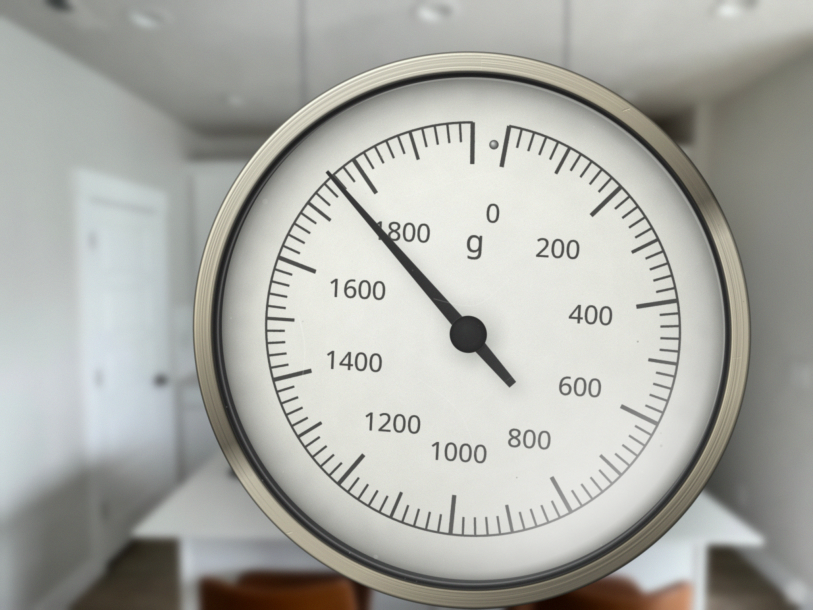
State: 1760 g
